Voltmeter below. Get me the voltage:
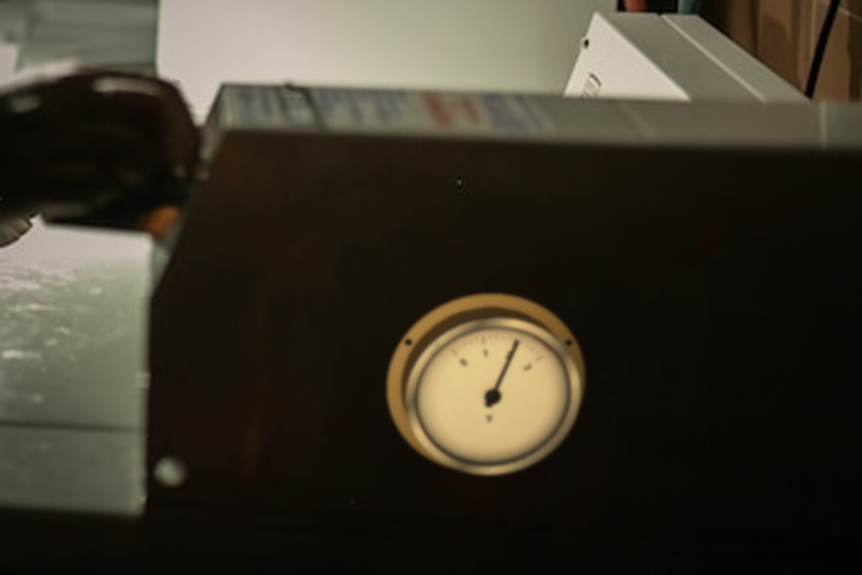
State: 2 V
